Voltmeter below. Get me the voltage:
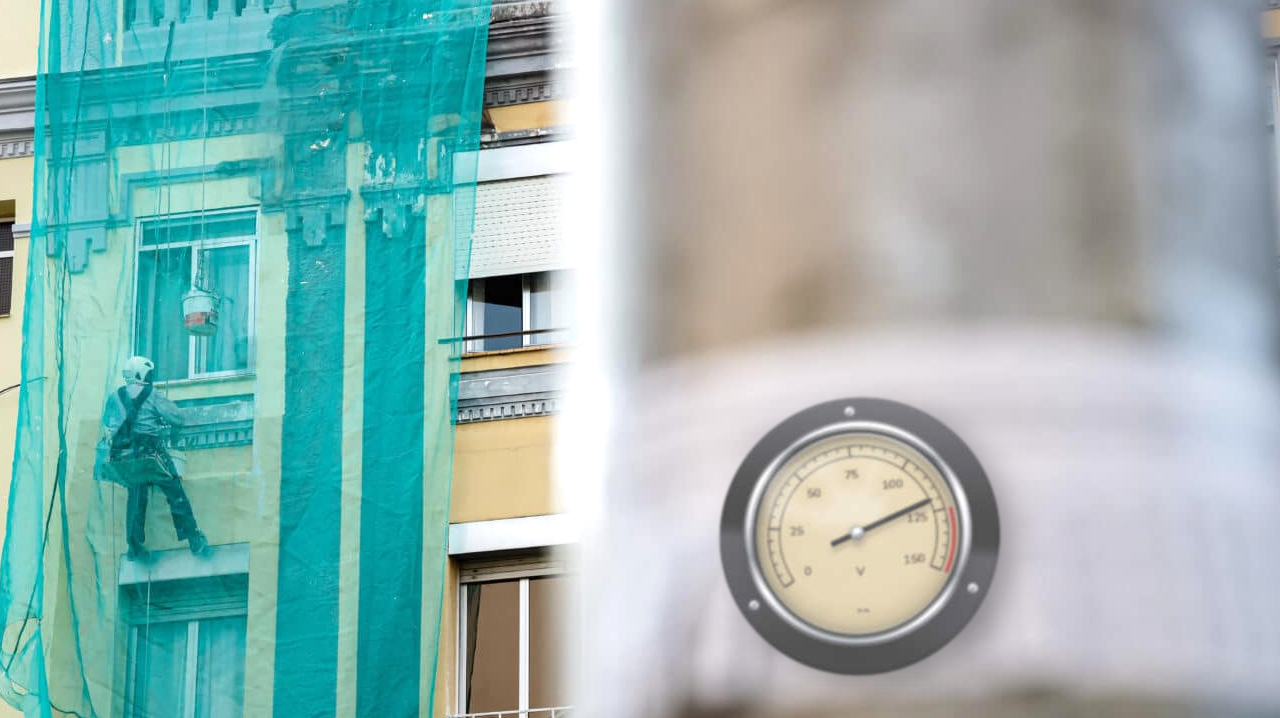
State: 120 V
